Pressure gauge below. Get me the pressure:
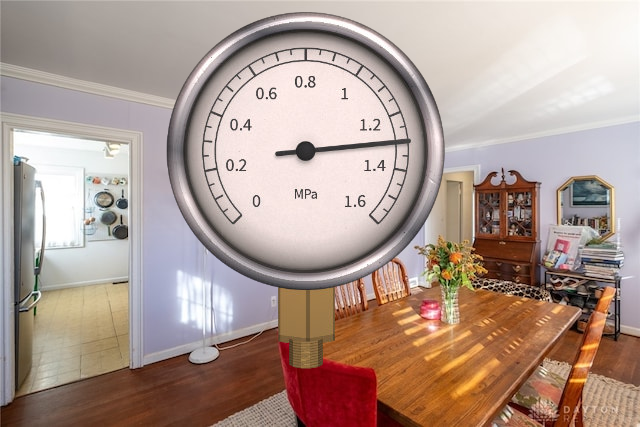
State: 1.3 MPa
